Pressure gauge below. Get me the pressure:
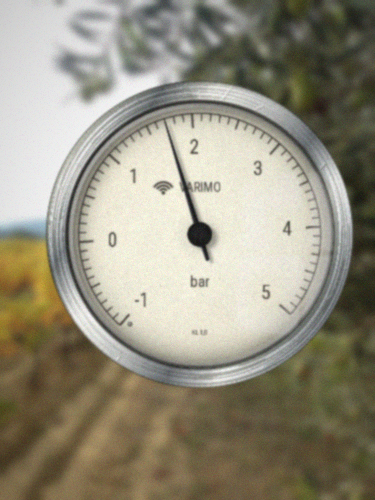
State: 1.7 bar
